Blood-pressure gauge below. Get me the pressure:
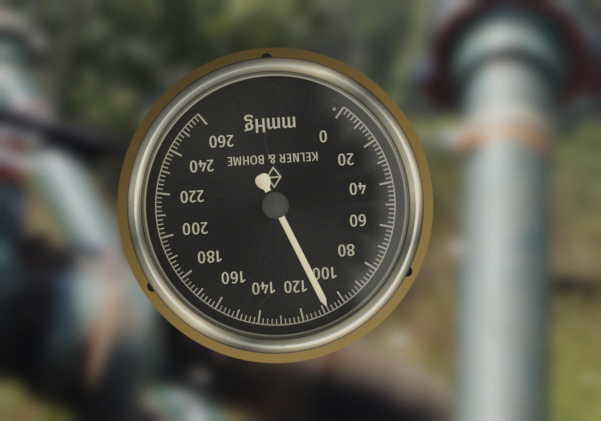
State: 108 mmHg
